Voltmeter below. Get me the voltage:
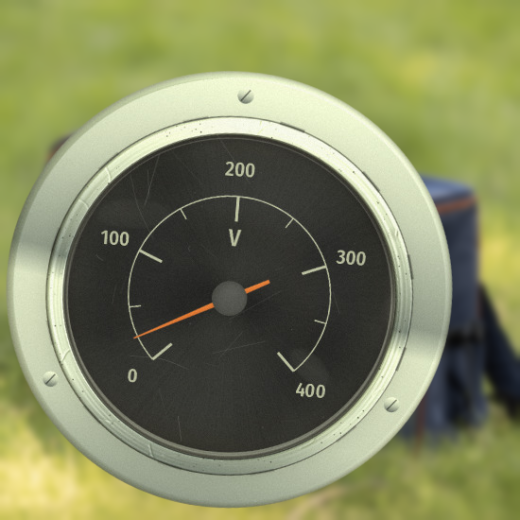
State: 25 V
